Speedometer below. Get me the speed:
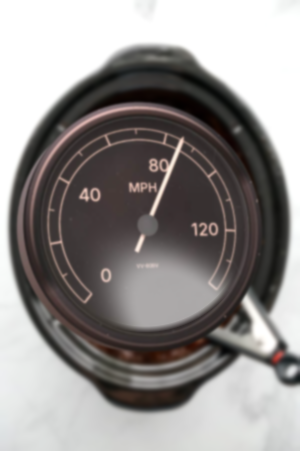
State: 85 mph
